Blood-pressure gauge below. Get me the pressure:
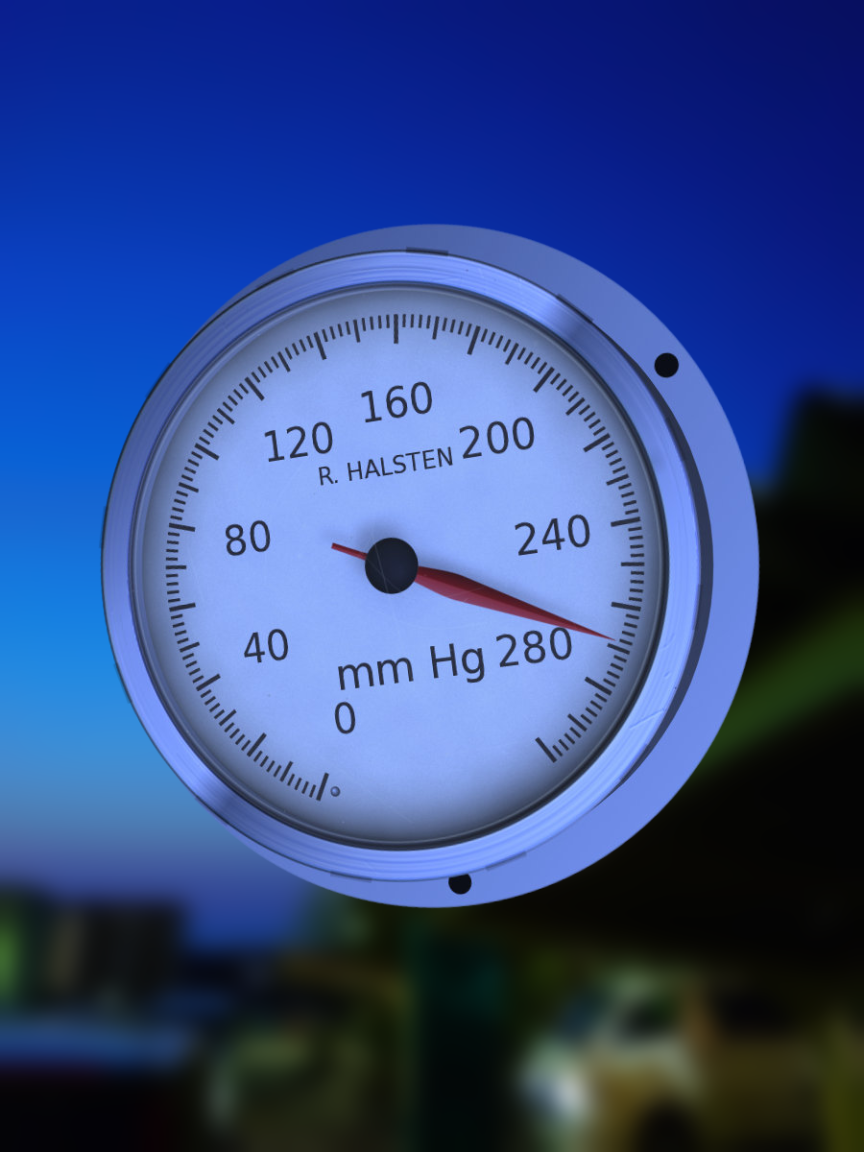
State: 268 mmHg
